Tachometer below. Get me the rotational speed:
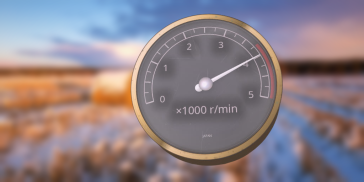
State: 4000 rpm
